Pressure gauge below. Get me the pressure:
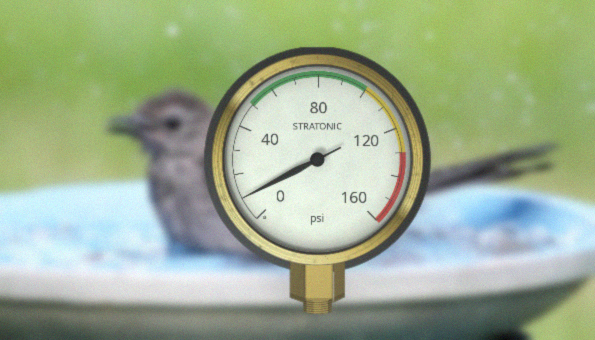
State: 10 psi
